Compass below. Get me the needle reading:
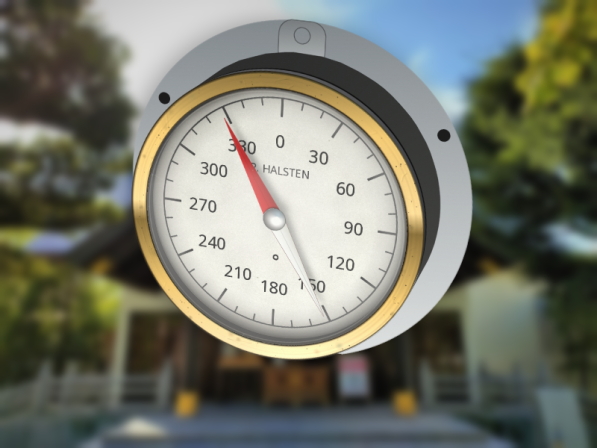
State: 330 °
